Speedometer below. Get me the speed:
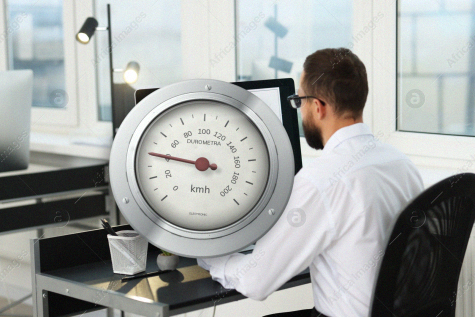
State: 40 km/h
